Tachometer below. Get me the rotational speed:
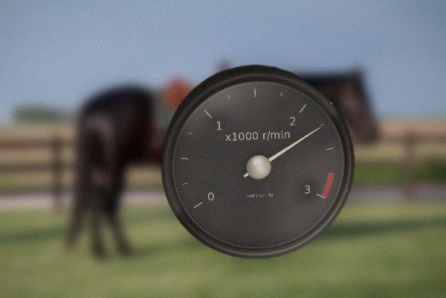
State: 2250 rpm
